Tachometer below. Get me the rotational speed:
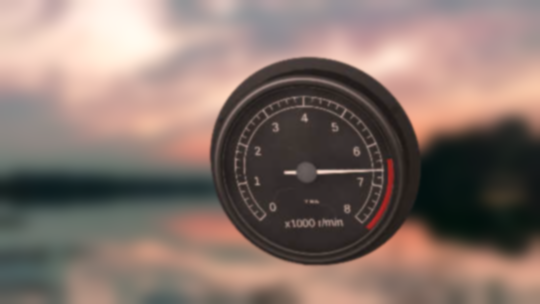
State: 6600 rpm
